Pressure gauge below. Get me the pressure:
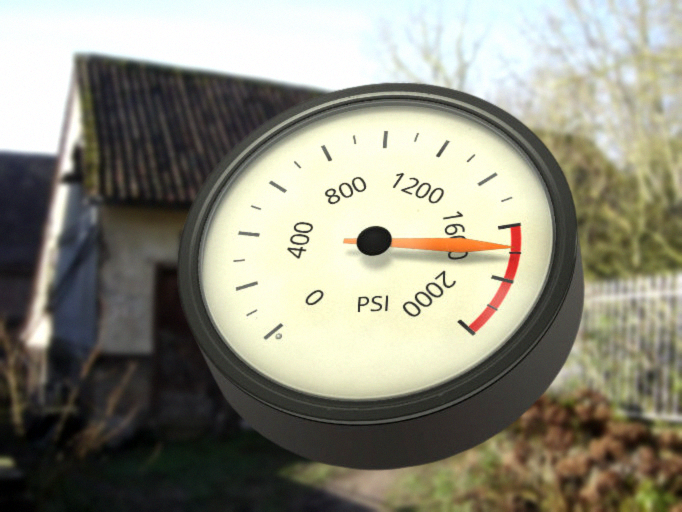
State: 1700 psi
